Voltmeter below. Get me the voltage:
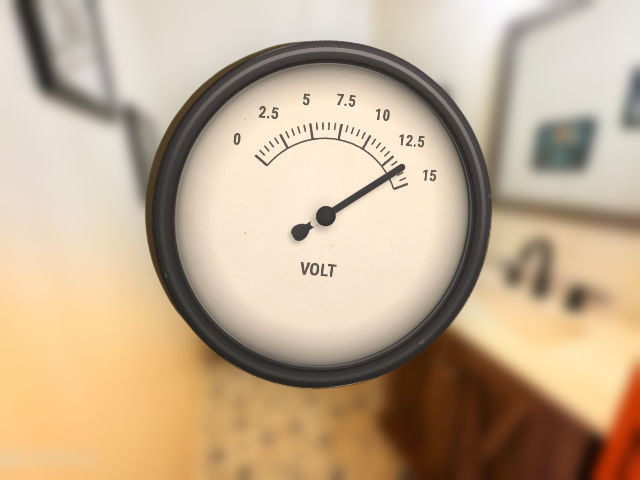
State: 13.5 V
